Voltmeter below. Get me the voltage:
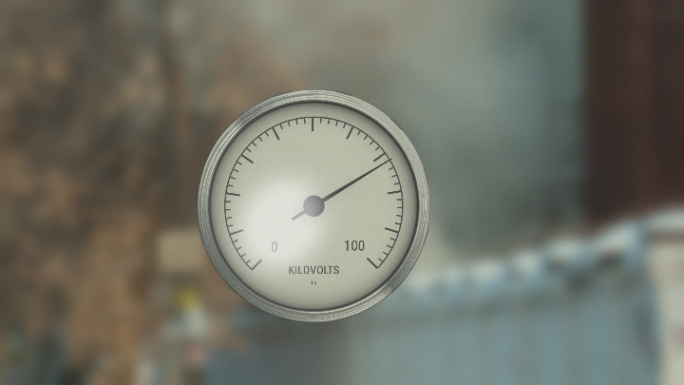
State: 72 kV
